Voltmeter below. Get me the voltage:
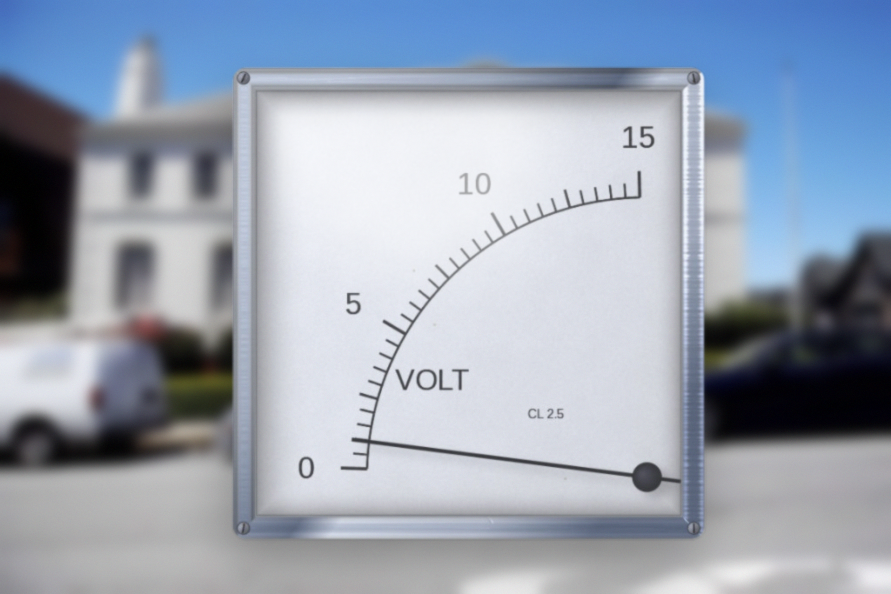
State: 1 V
